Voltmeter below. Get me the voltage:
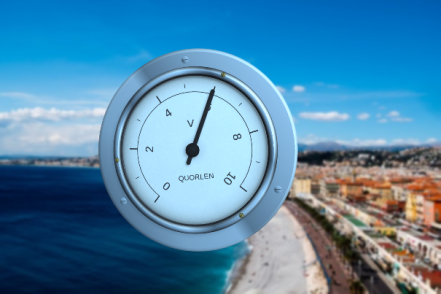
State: 6 V
